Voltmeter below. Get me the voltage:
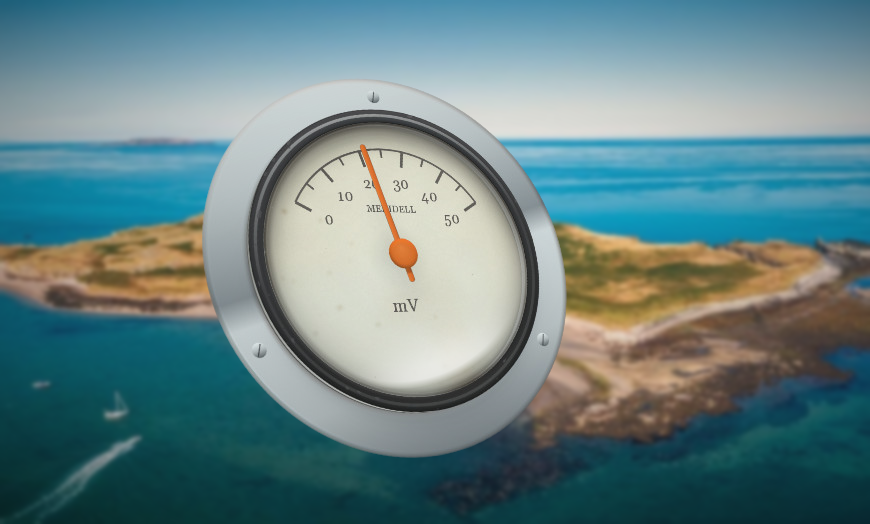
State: 20 mV
